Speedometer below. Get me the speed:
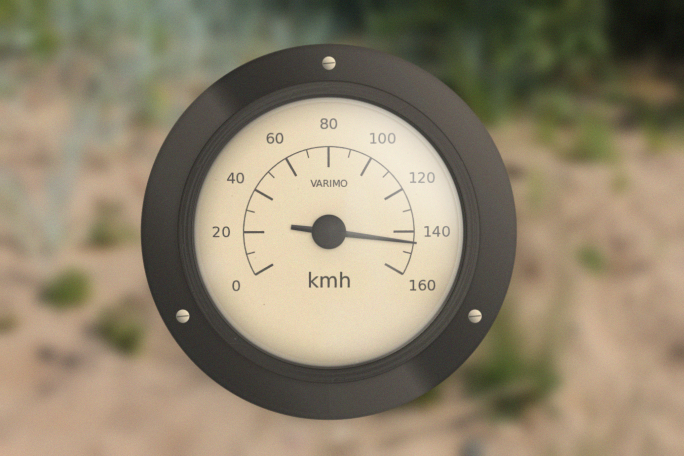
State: 145 km/h
